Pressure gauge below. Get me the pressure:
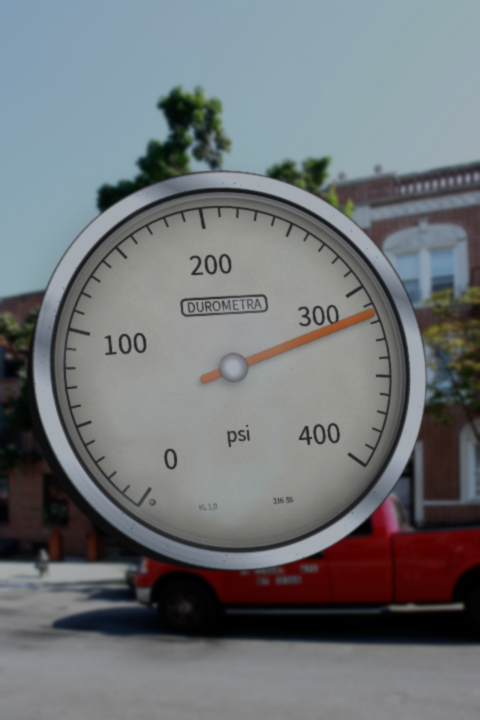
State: 315 psi
